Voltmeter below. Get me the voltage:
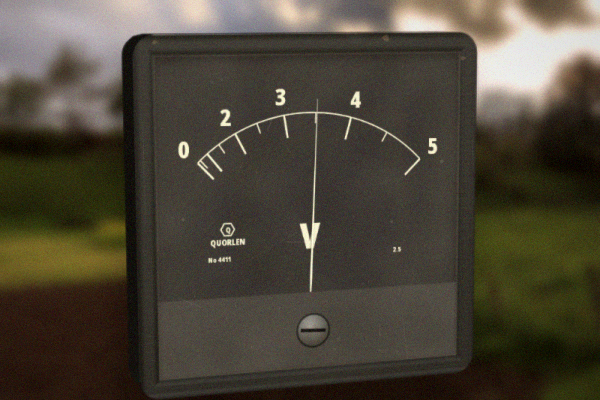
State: 3.5 V
